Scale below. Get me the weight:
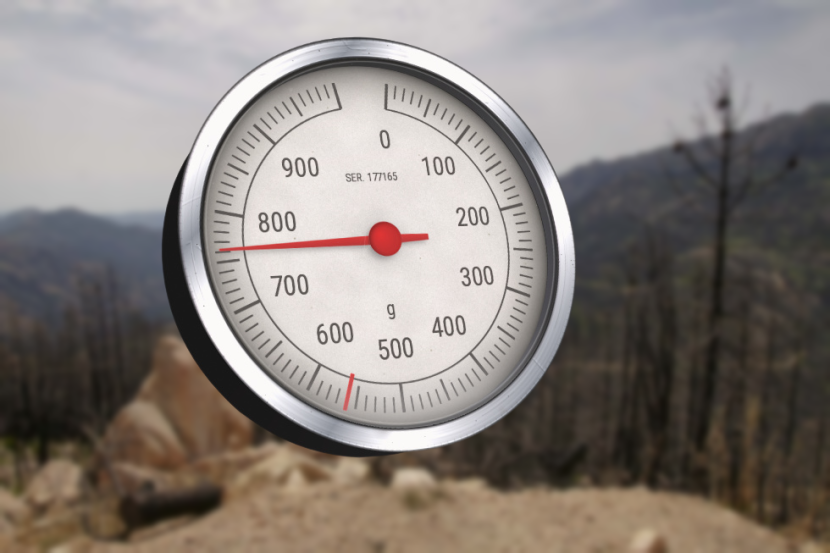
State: 760 g
